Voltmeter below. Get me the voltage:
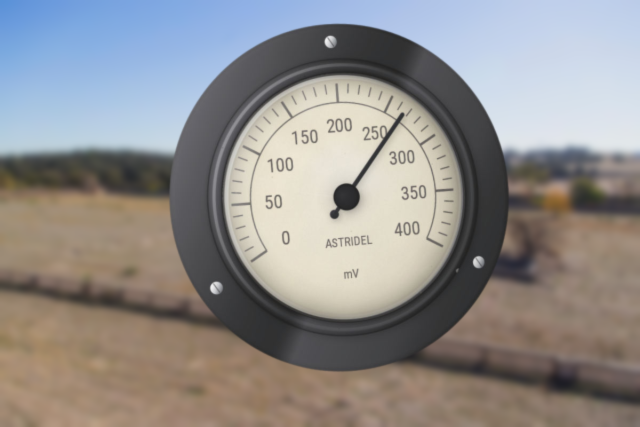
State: 265 mV
